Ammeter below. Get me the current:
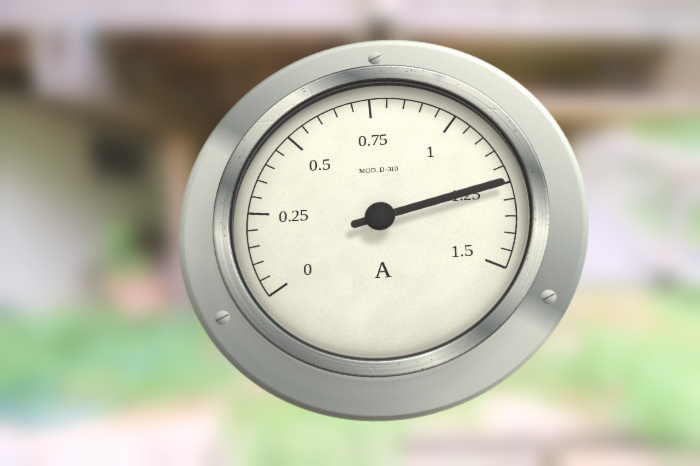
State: 1.25 A
